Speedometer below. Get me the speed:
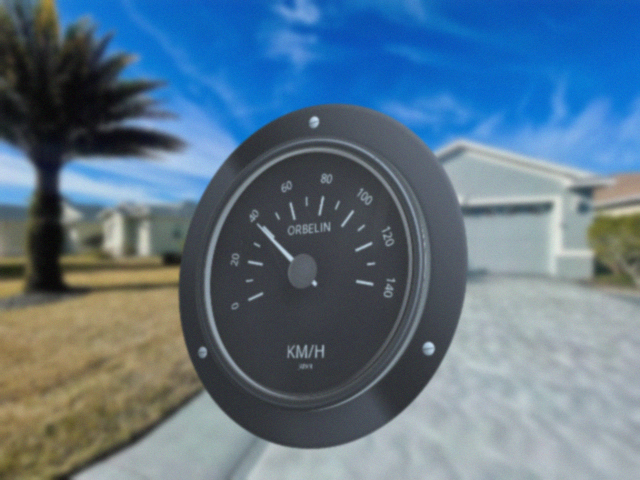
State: 40 km/h
